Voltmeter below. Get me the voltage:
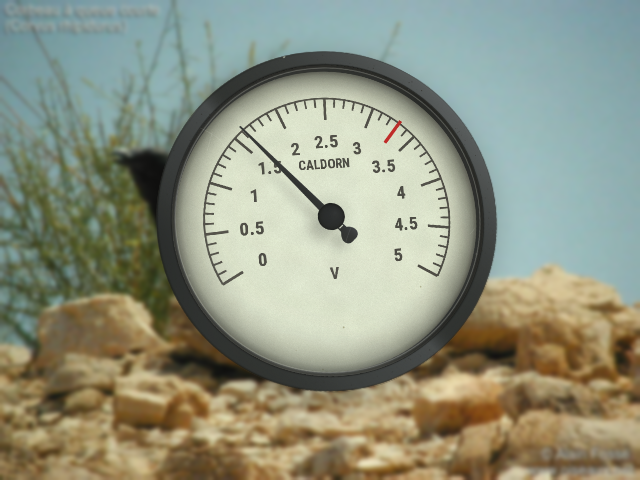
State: 1.6 V
